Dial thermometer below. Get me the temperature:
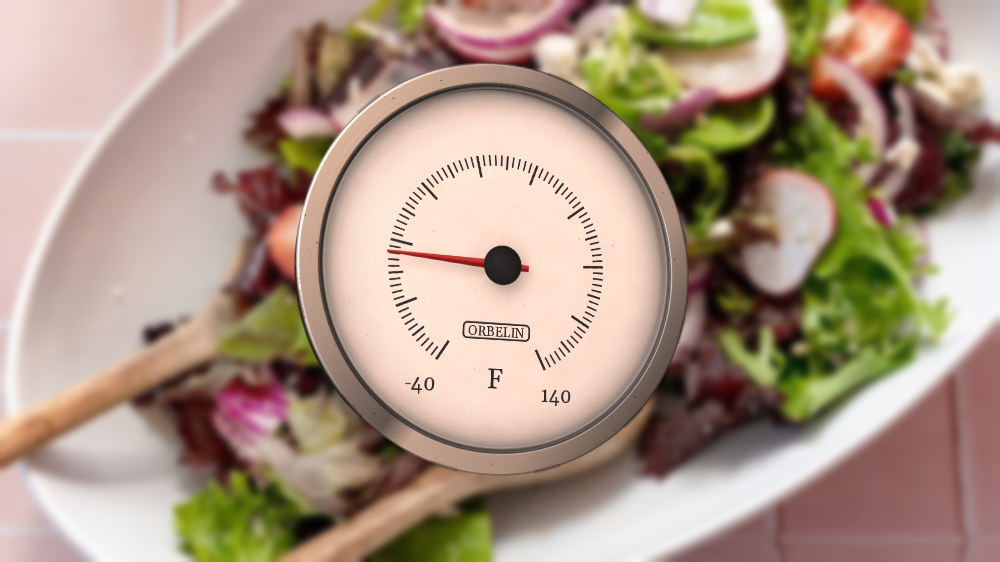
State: -4 °F
